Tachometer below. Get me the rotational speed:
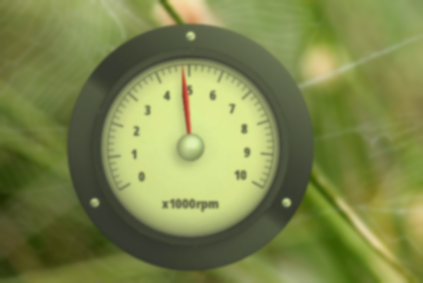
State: 4800 rpm
